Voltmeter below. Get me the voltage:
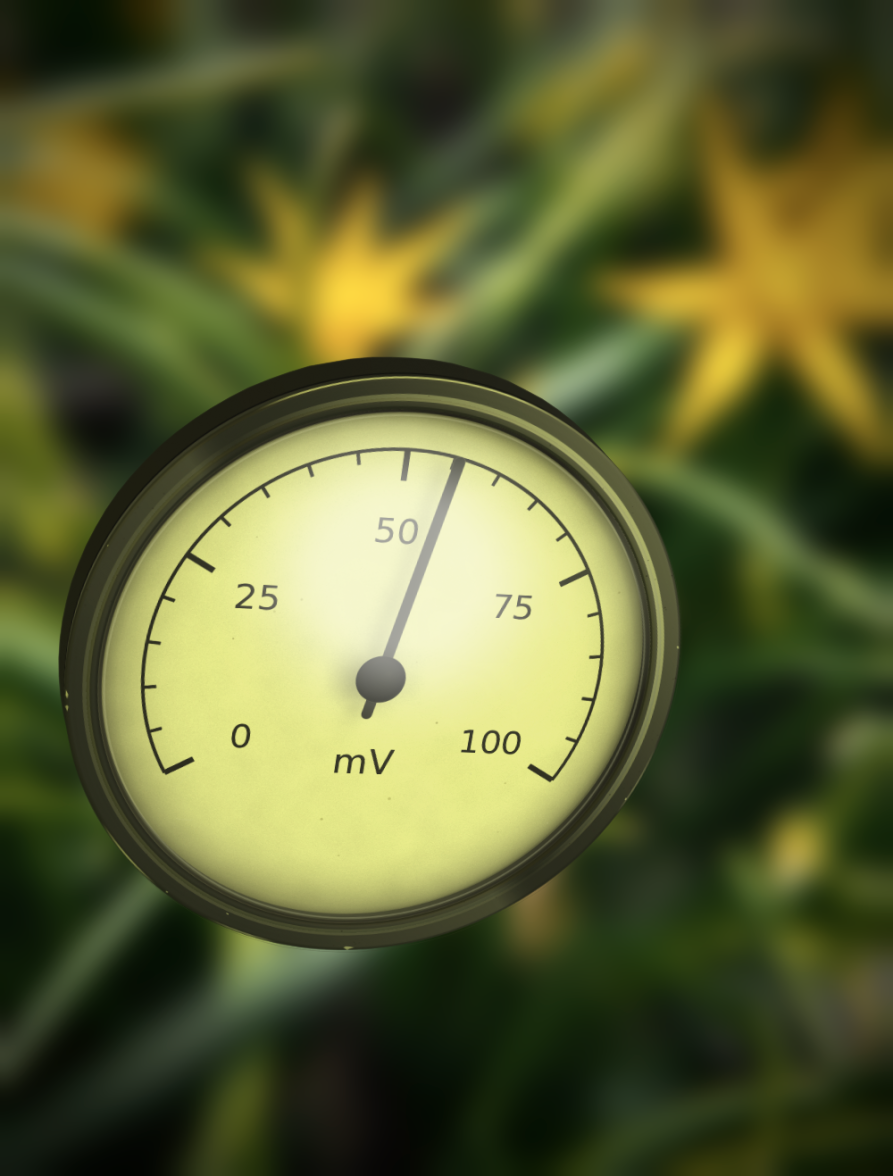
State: 55 mV
